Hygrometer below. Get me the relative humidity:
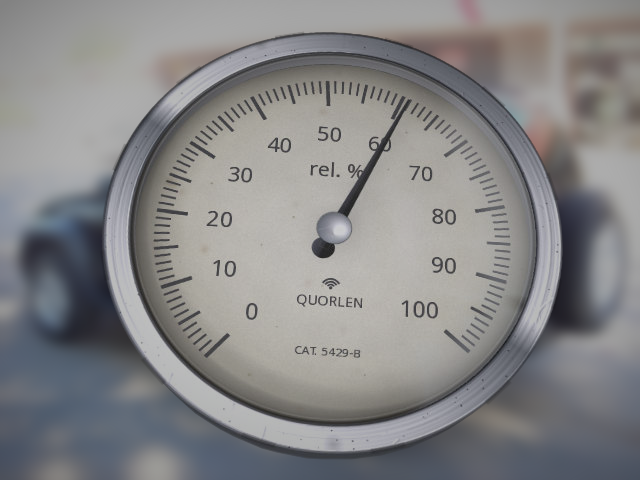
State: 61 %
